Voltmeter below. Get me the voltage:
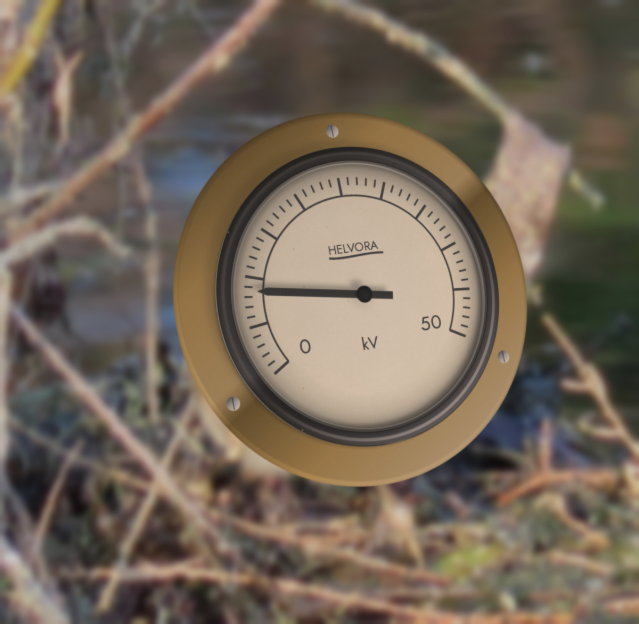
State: 8.5 kV
